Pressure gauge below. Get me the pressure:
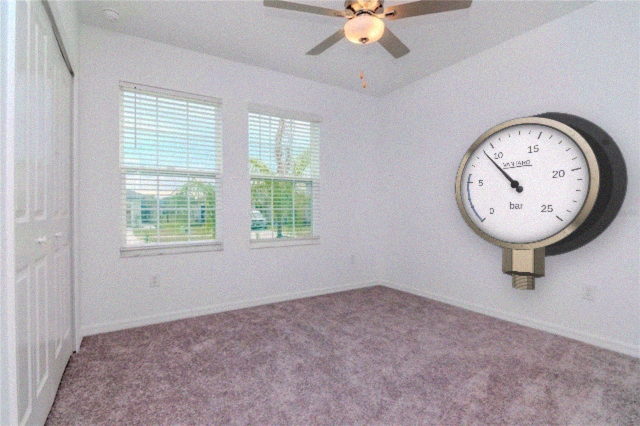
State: 9 bar
